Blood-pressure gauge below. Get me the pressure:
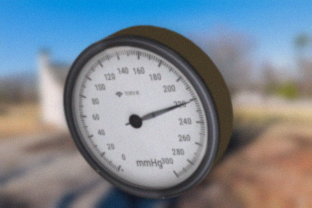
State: 220 mmHg
